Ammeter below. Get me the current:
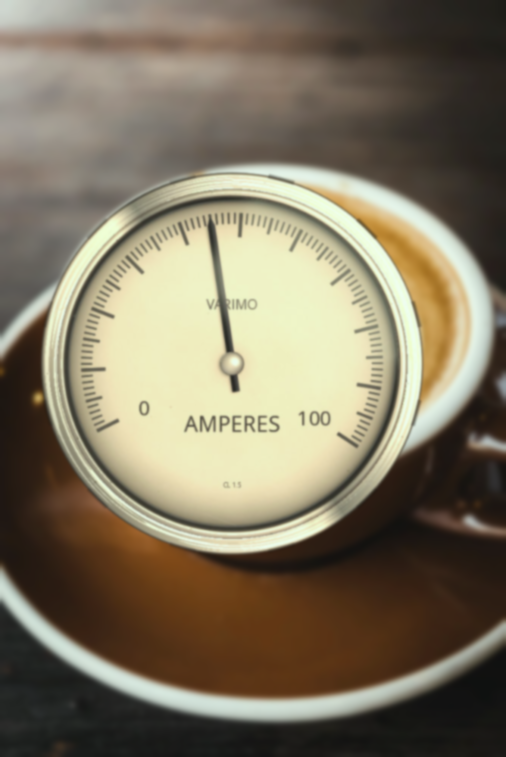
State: 45 A
